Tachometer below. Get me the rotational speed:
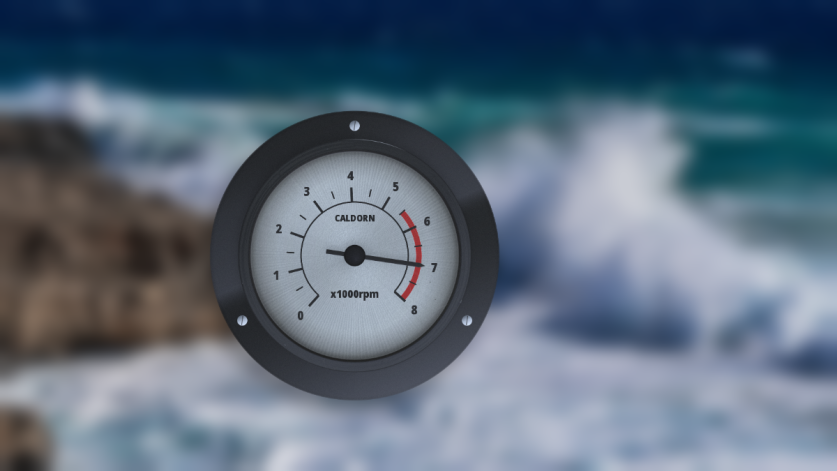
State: 7000 rpm
